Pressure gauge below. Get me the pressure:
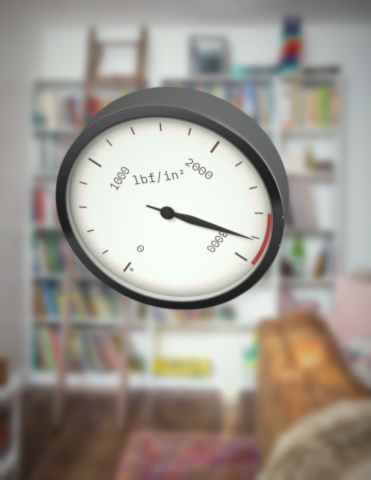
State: 2800 psi
